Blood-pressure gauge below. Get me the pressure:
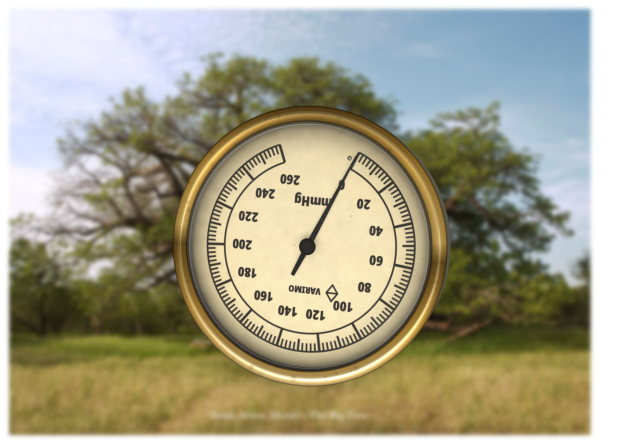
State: 0 mmHg
